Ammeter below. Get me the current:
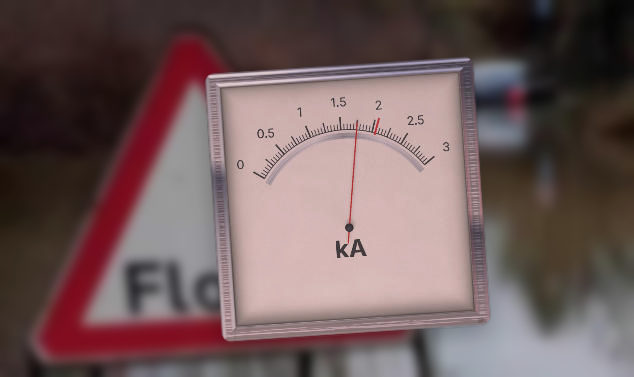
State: 1.75 kA
